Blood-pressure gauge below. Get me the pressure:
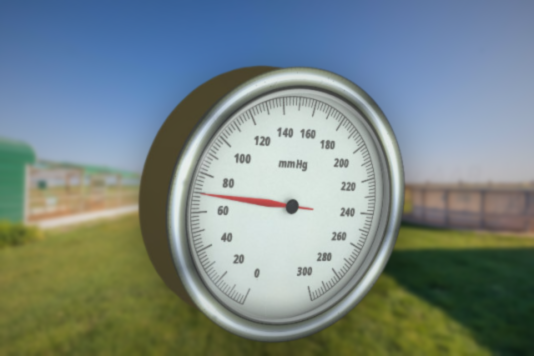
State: 70 mmHg
